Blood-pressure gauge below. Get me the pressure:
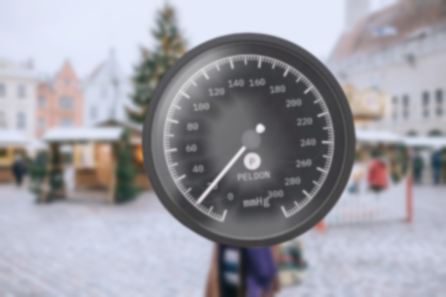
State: 20 mmHg
